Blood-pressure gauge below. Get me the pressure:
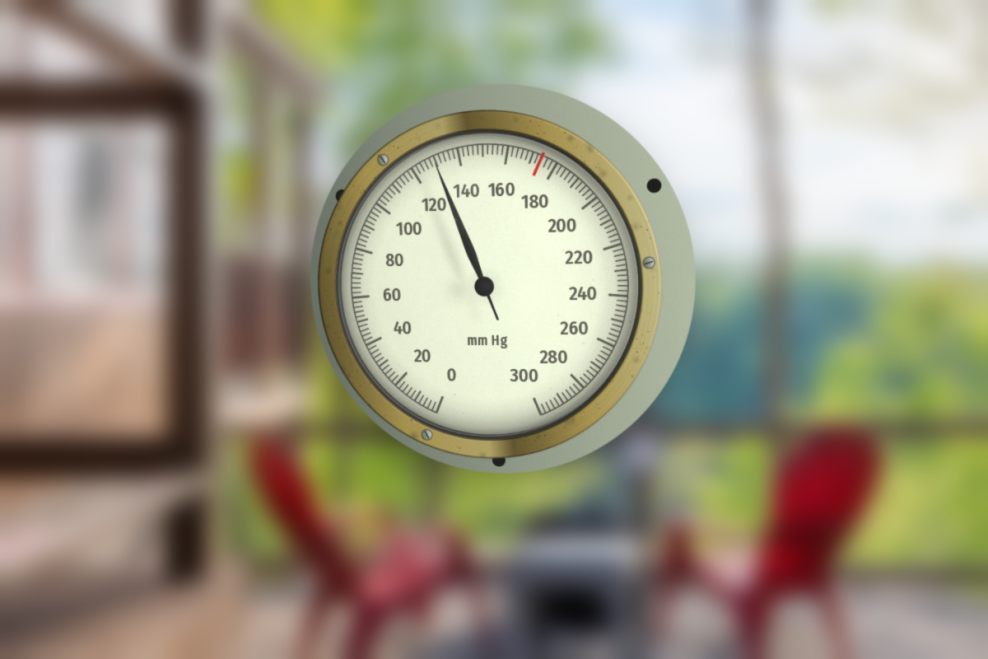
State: 130 mmHg
